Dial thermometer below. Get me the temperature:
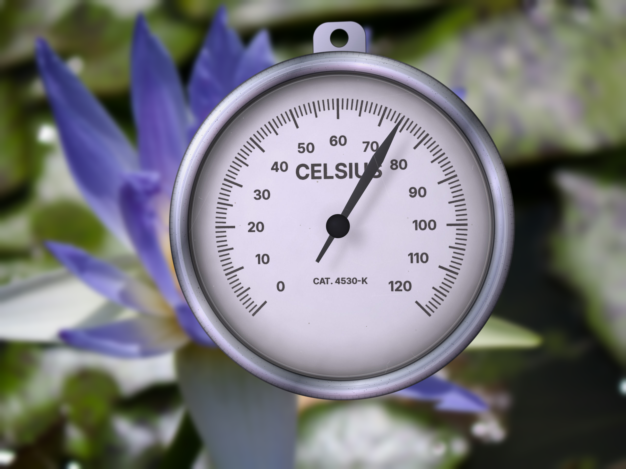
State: 74 °C
